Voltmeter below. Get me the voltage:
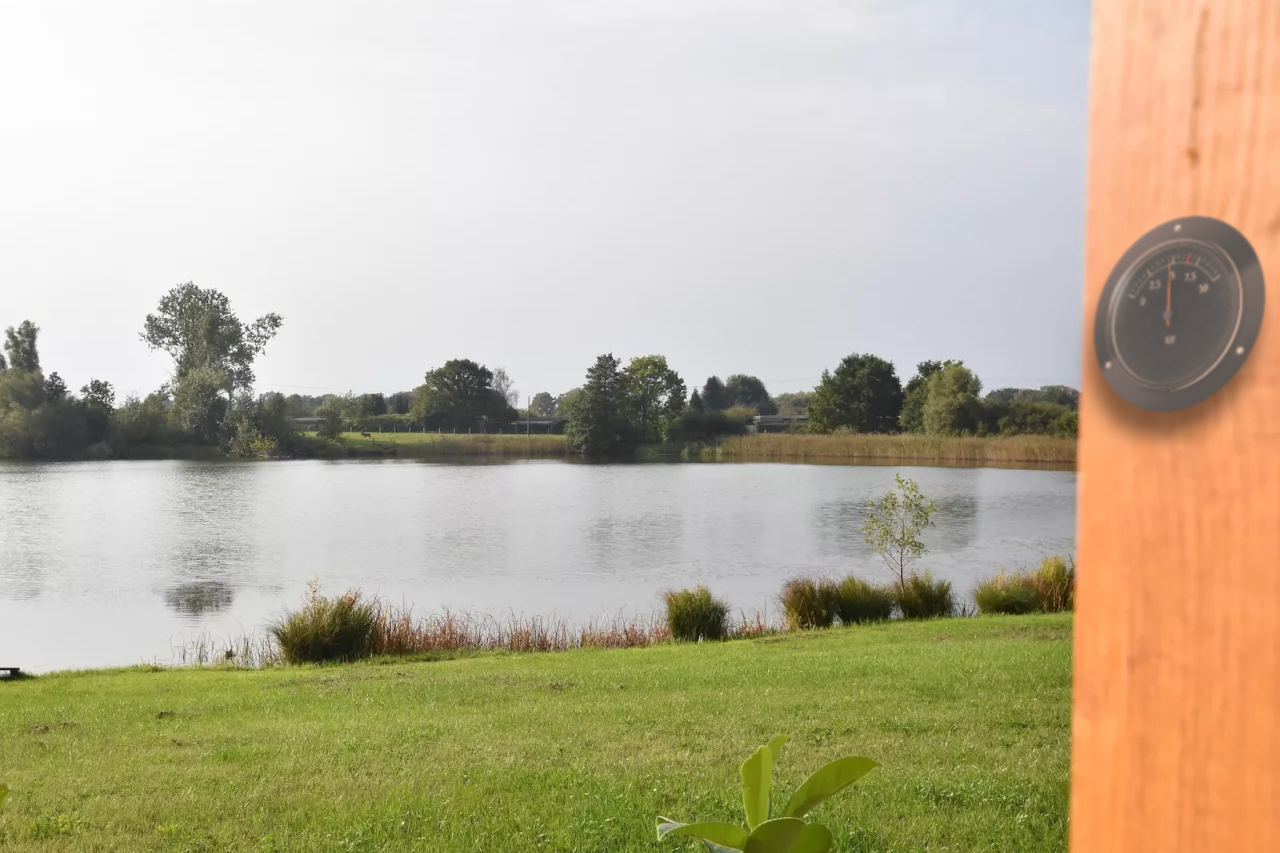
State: 5 kV
